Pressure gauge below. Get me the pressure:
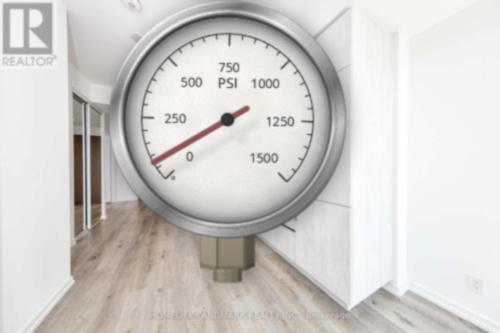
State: 75 psi
